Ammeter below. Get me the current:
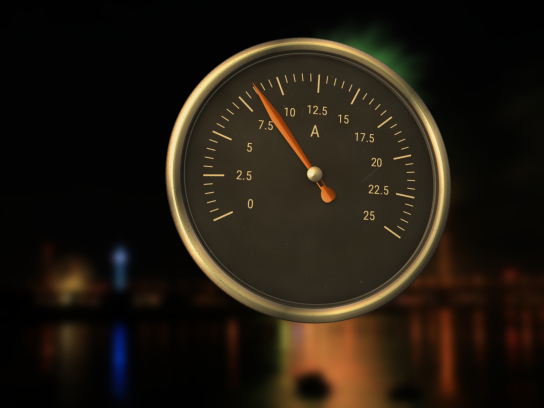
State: 8.5 A
